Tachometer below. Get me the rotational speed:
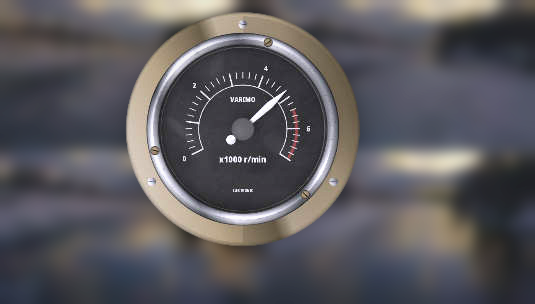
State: 4800 rpm
